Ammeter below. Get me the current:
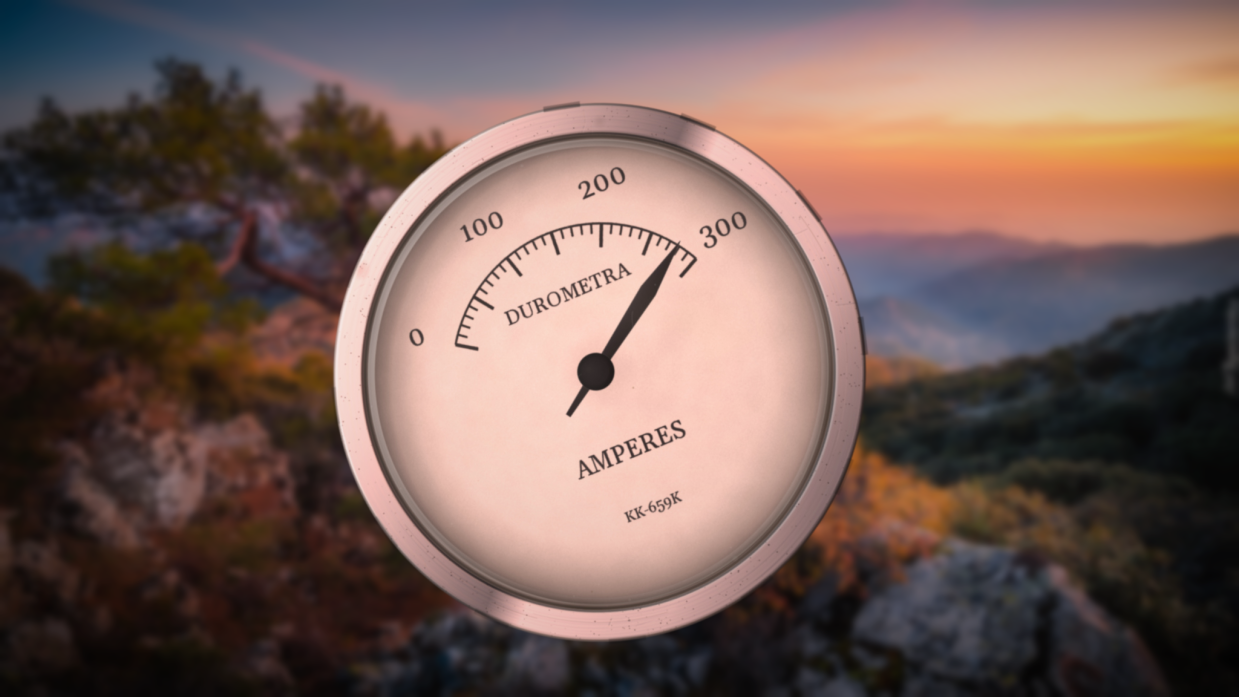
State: 280 A
